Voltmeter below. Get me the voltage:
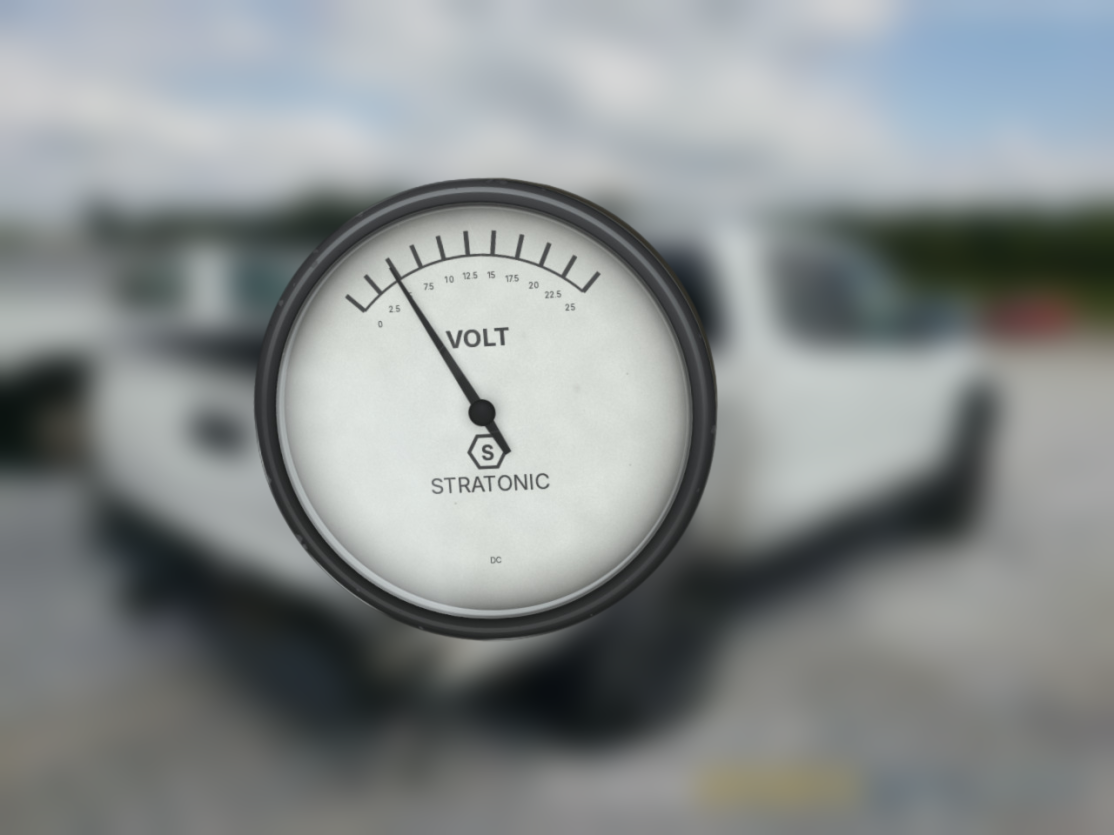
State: 5 V
